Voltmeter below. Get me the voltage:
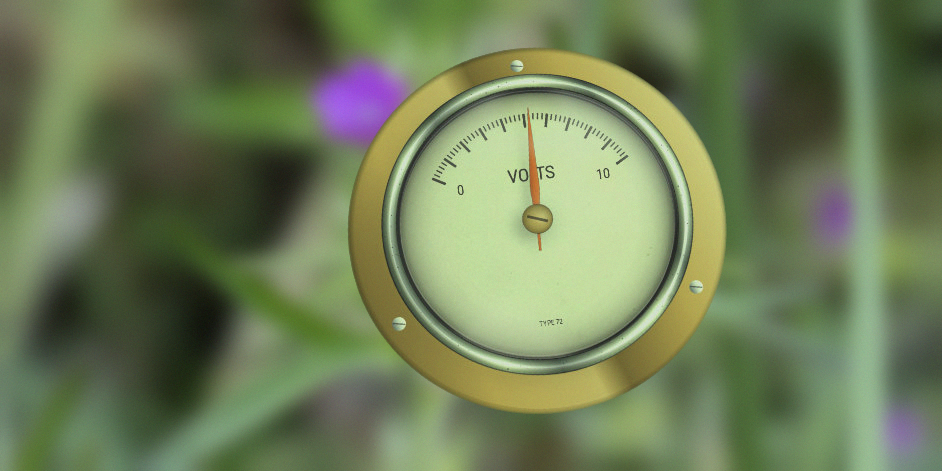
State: 5.2 V
